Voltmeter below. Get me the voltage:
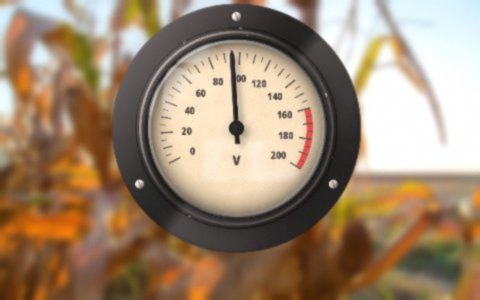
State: 95 V
